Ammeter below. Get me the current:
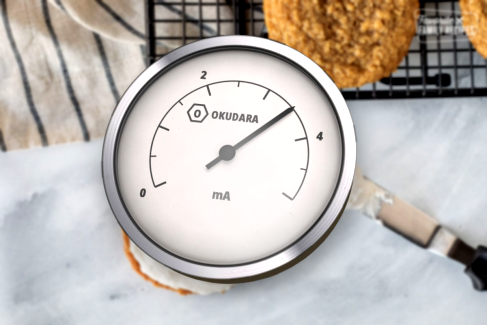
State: 3.5 mA
